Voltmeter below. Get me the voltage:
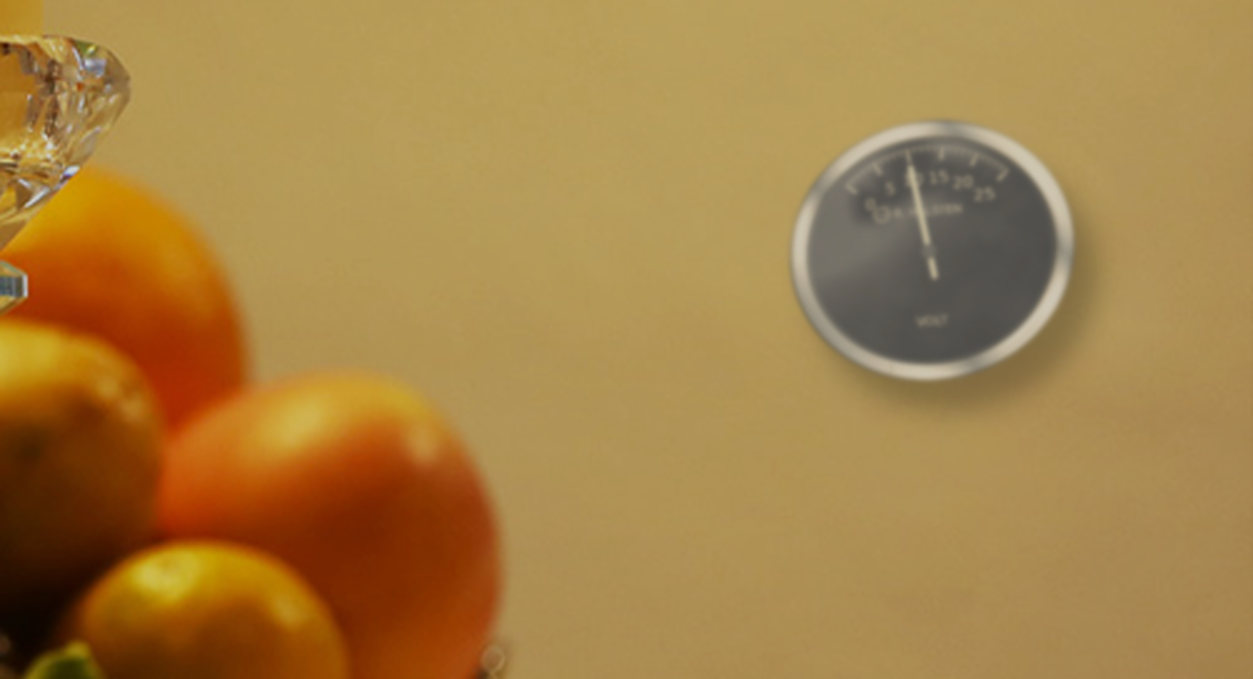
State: 10 V
